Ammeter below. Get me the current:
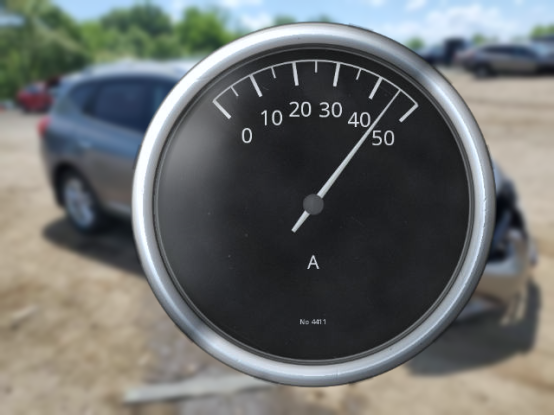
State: 45 A
